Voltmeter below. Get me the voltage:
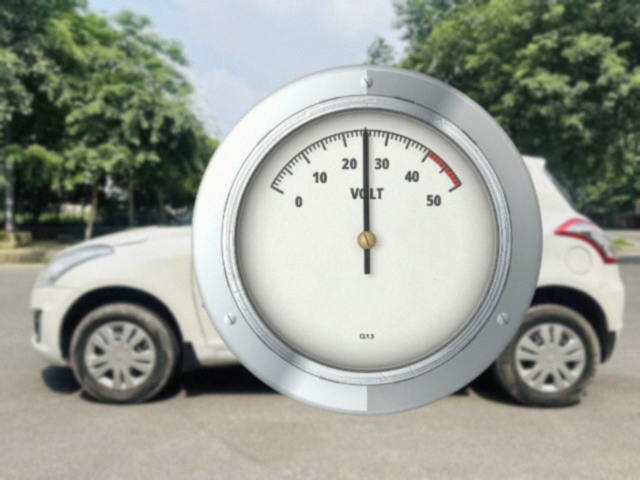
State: 25 V
